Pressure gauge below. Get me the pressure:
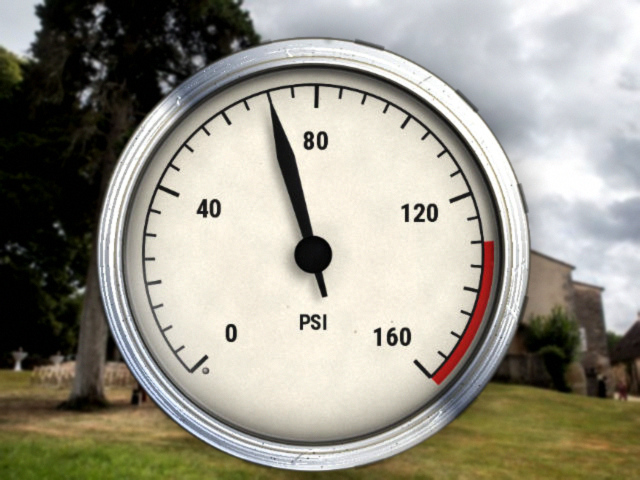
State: 70 psi
